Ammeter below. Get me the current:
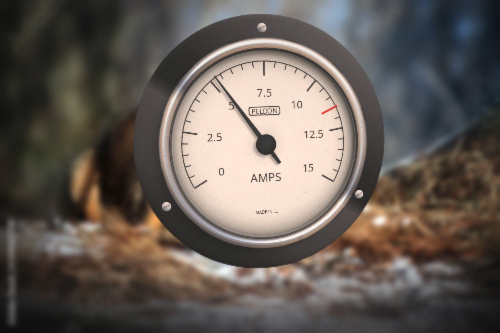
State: 5.25 A
